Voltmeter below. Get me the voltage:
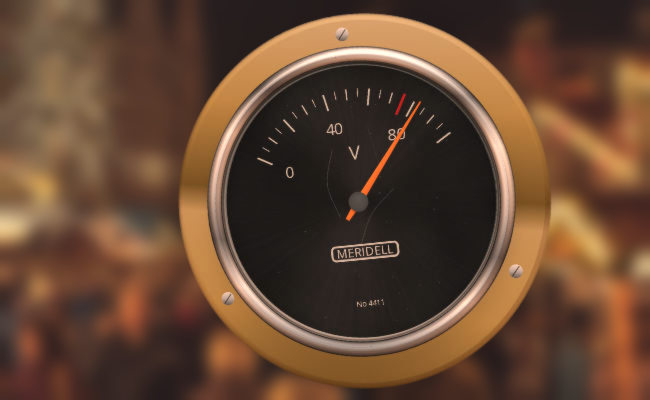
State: 82.5 V
